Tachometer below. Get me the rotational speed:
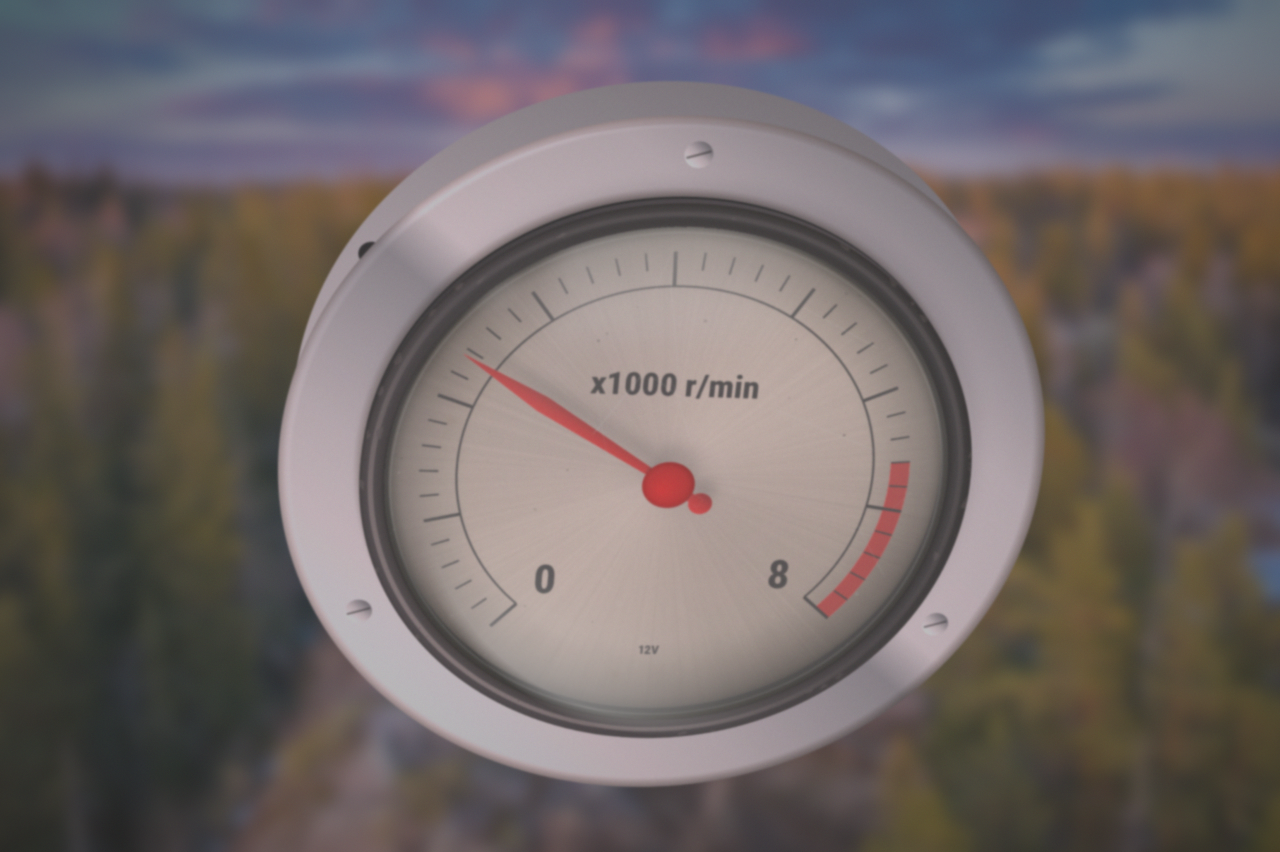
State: 2400 rpm
